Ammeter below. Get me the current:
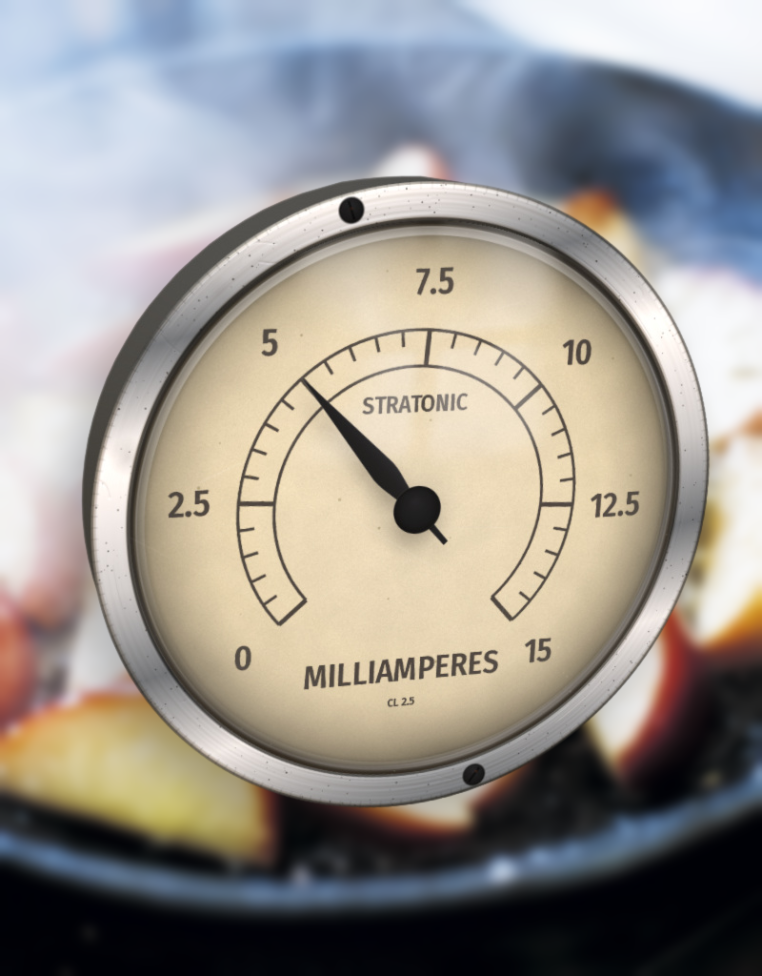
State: 5 mA
